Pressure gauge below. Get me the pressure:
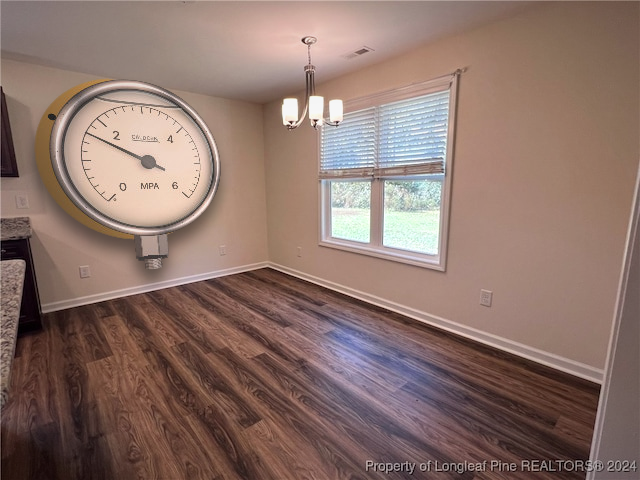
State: 1.6 MPa
